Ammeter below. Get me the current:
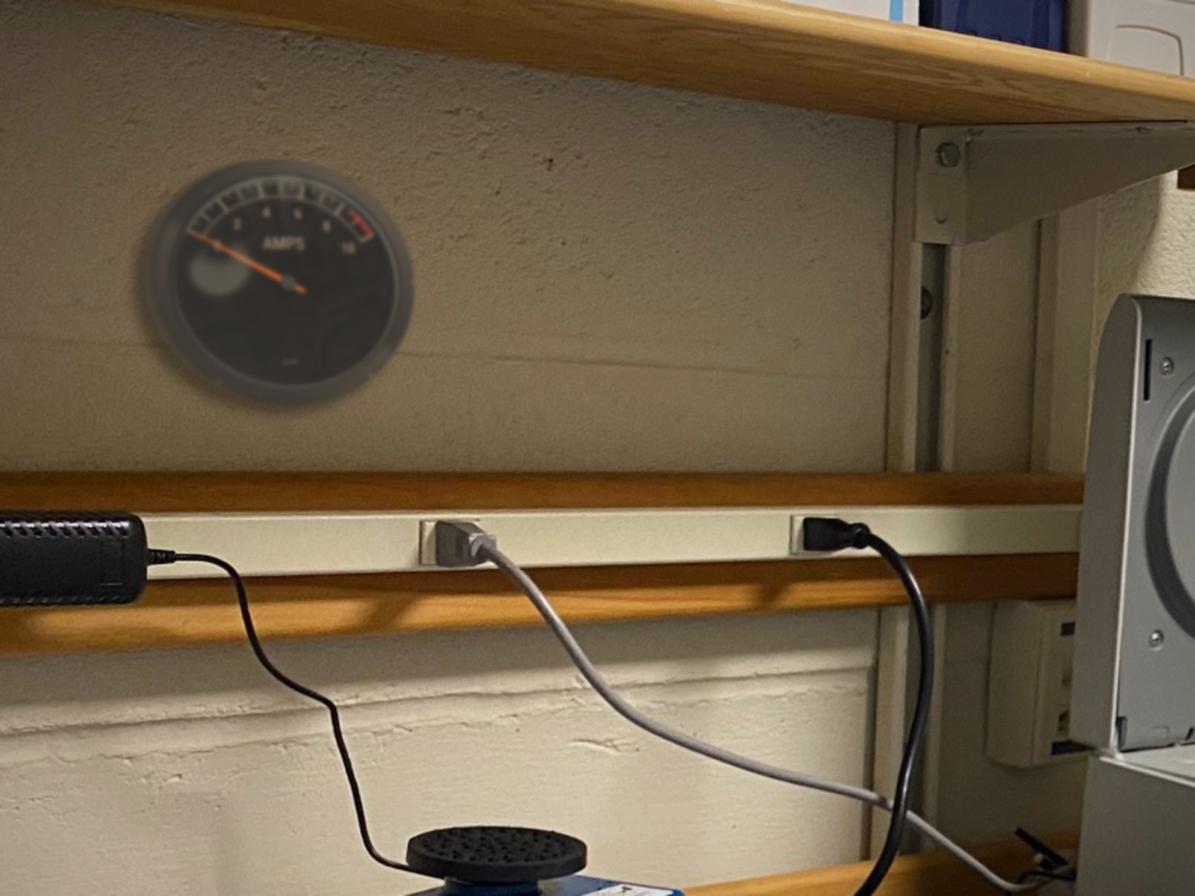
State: 0 A
